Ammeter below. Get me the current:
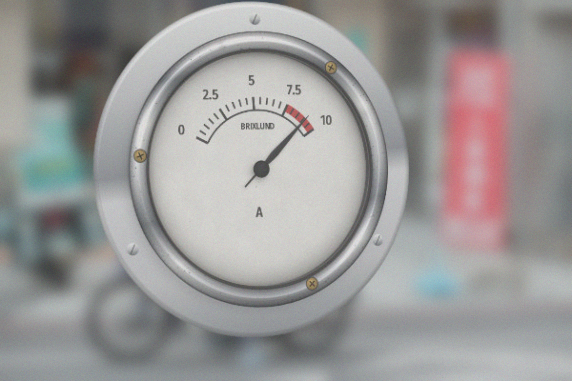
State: 9 A
